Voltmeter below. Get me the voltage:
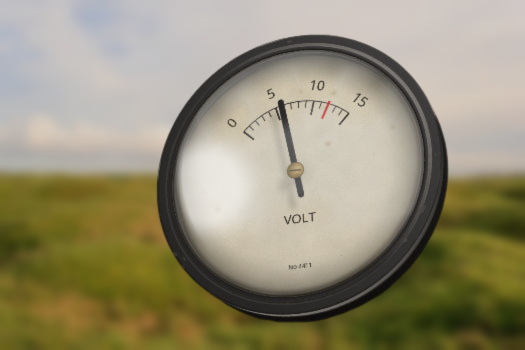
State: 6 V
